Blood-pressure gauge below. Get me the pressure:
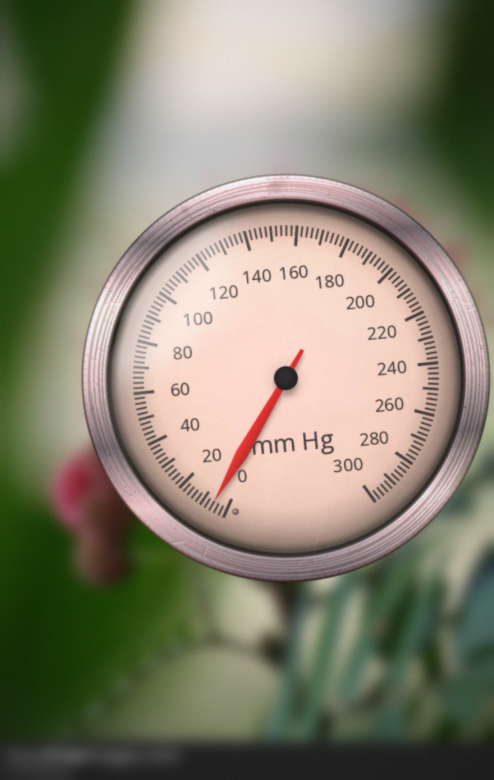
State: 6 mmHg
